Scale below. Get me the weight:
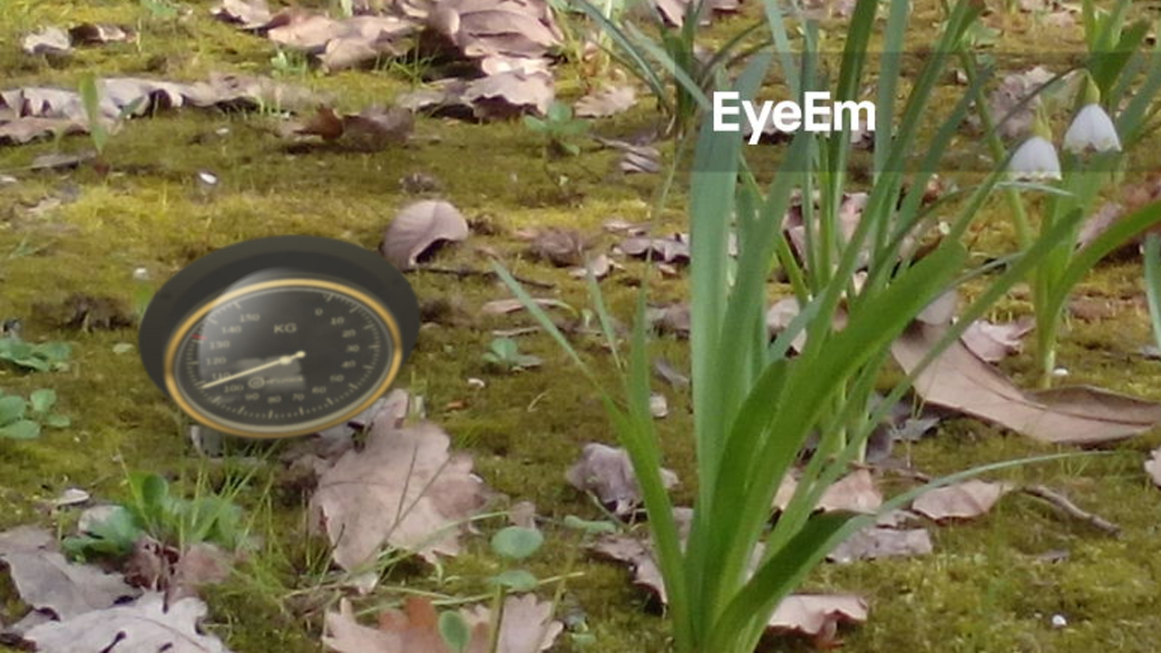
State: 110 kg
